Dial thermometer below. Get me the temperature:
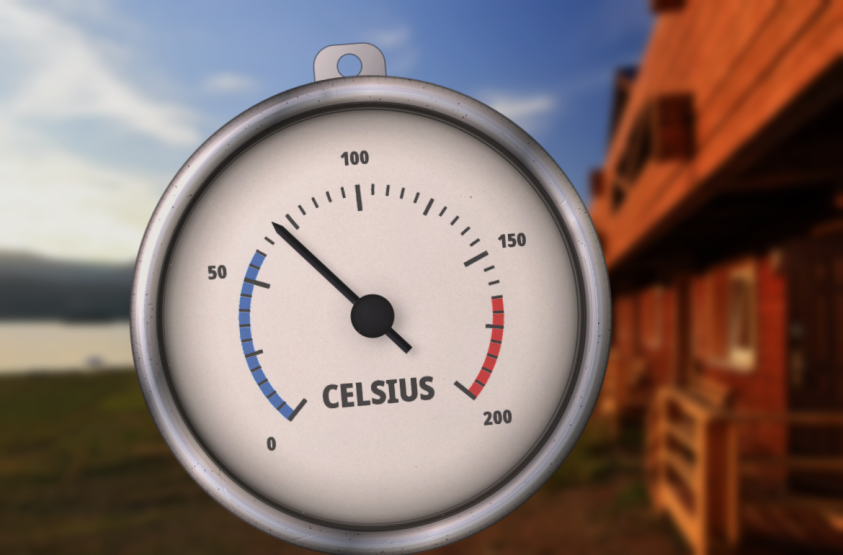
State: 70 °C
